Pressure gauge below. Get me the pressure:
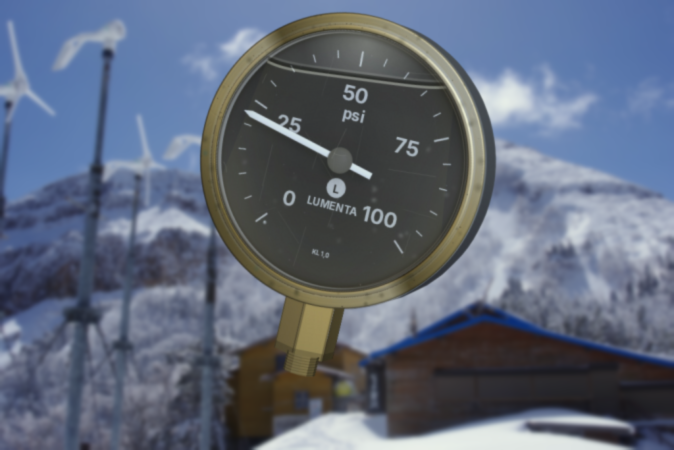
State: 22.5 psi
